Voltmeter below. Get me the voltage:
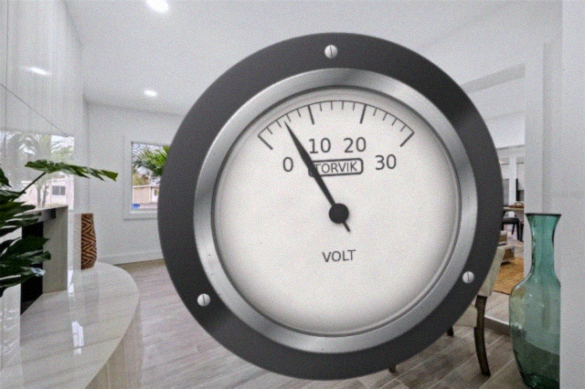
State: 5 V
